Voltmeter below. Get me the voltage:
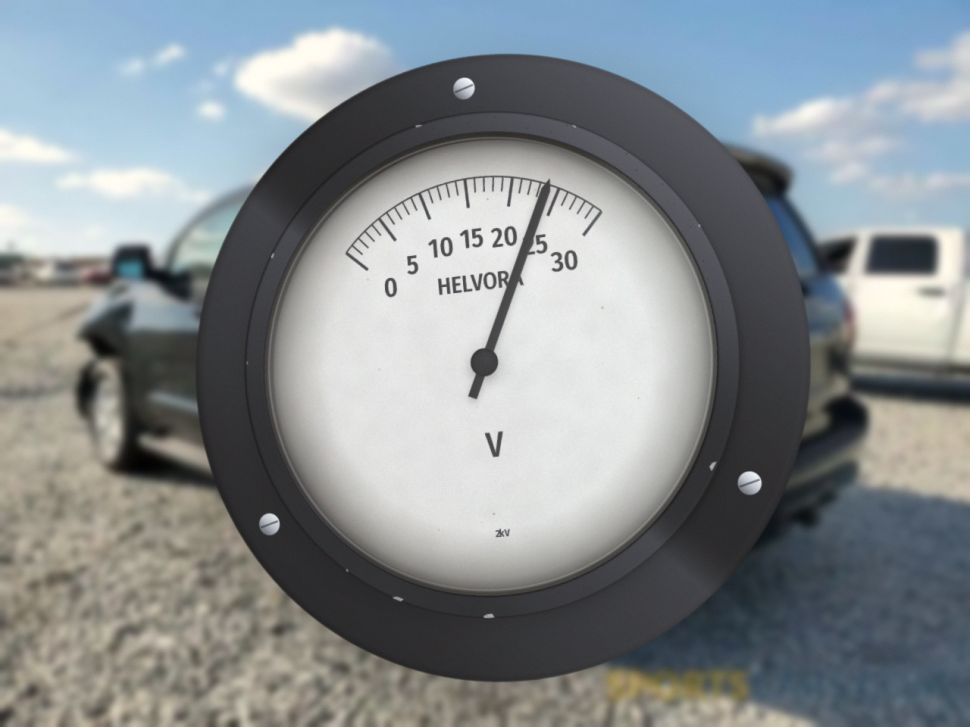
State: 24 V
